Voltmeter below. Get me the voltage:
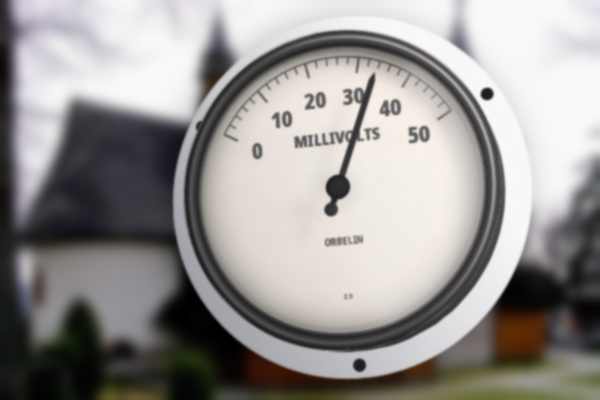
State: 34 mV
